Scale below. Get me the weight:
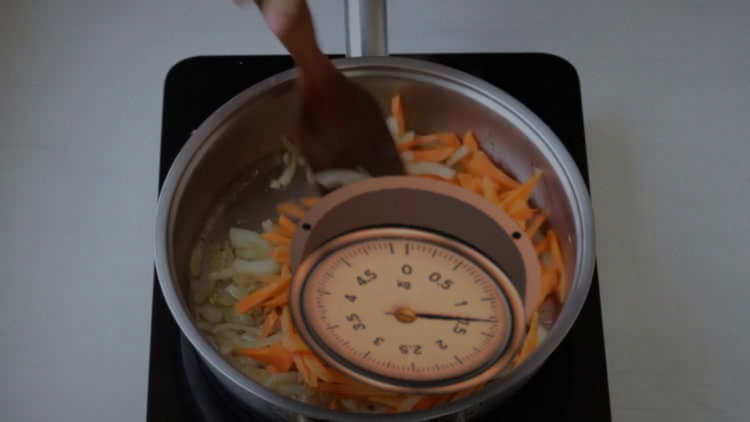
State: 1.25 kg
